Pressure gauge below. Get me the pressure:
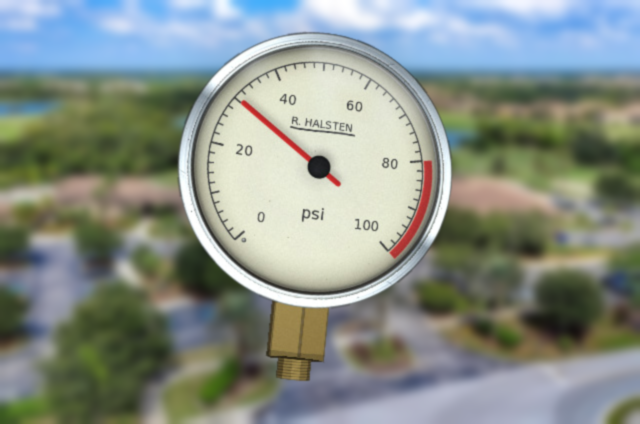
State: 30 psi
